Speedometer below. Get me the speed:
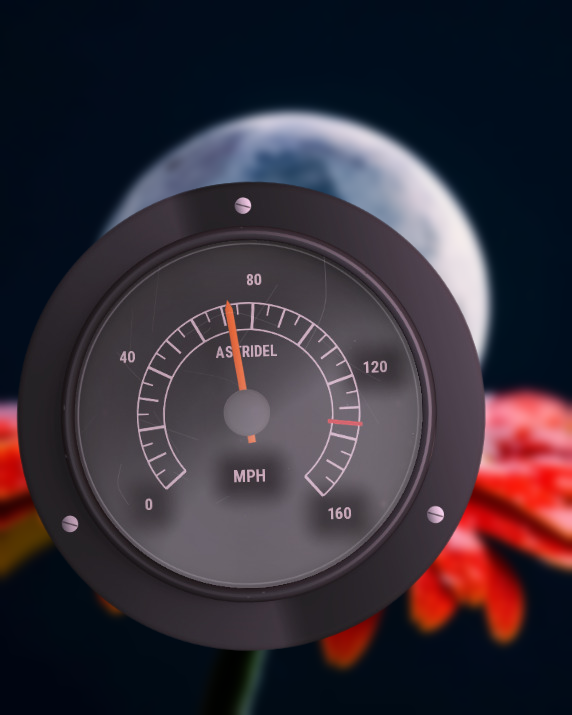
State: 72.5 mph
